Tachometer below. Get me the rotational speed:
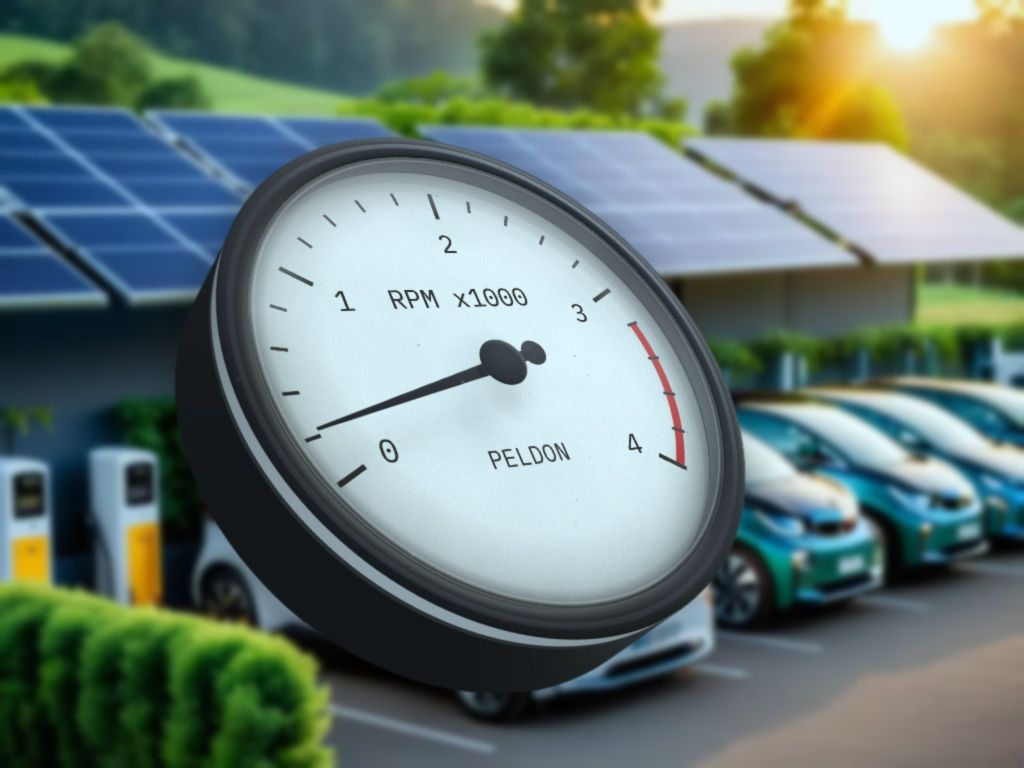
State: 200 rpm
